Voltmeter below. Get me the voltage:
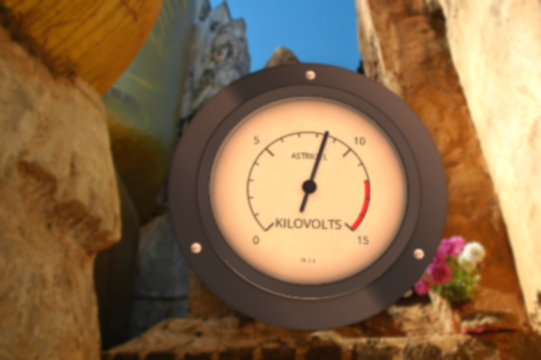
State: 8.5 kV
